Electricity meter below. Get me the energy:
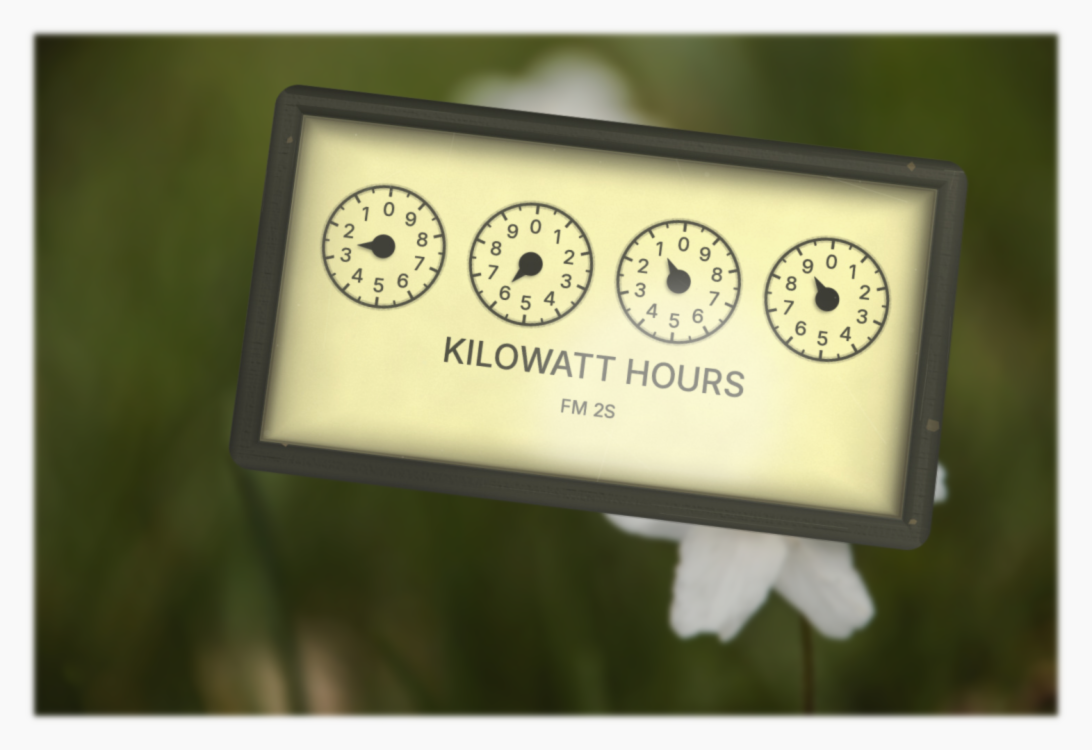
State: 2609 kWh
